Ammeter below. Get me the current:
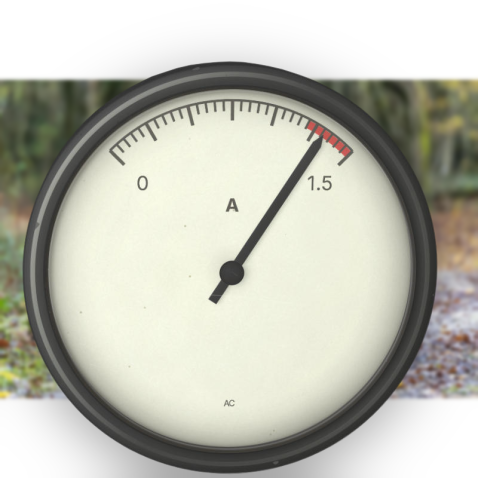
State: 1.3 A
